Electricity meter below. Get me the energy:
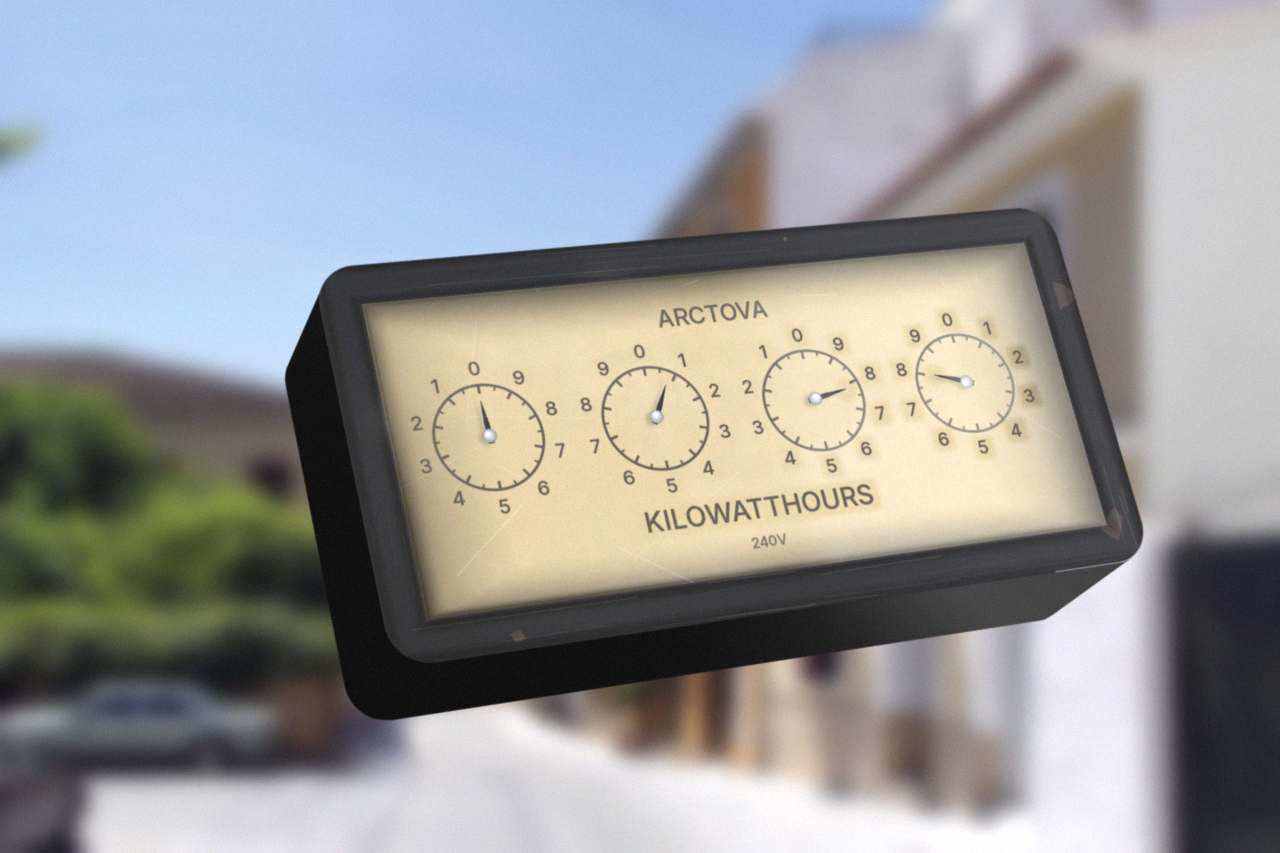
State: 78 kWh
